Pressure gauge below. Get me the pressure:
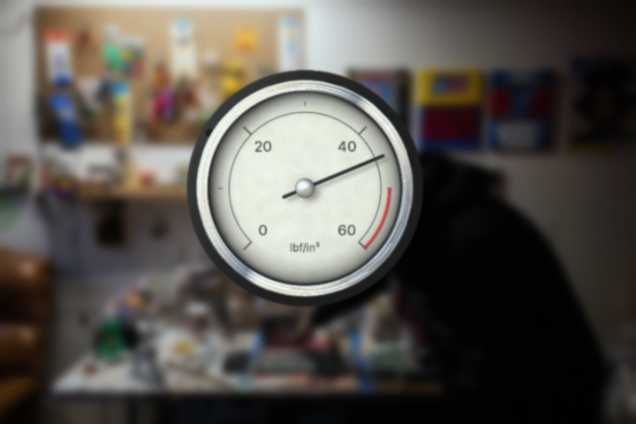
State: 45 psi
